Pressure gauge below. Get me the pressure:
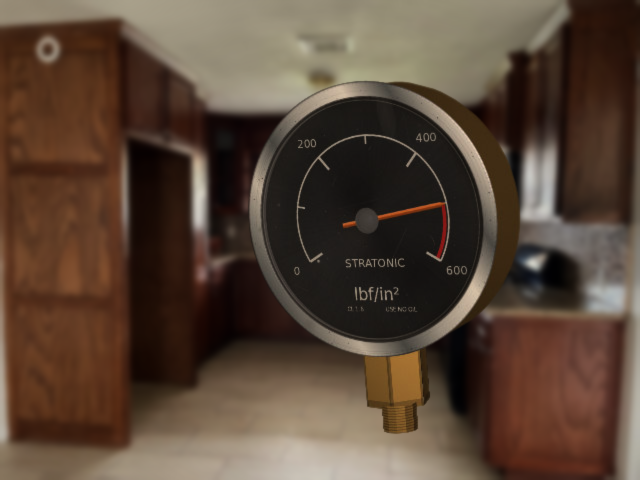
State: 500 psi
